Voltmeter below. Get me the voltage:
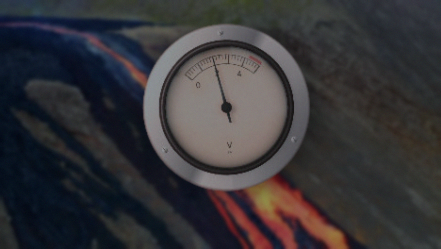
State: 2 V
